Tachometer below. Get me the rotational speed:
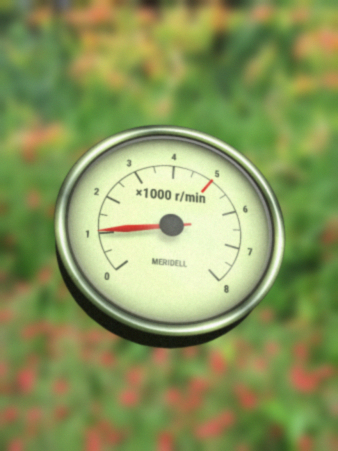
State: 1000 rpm
